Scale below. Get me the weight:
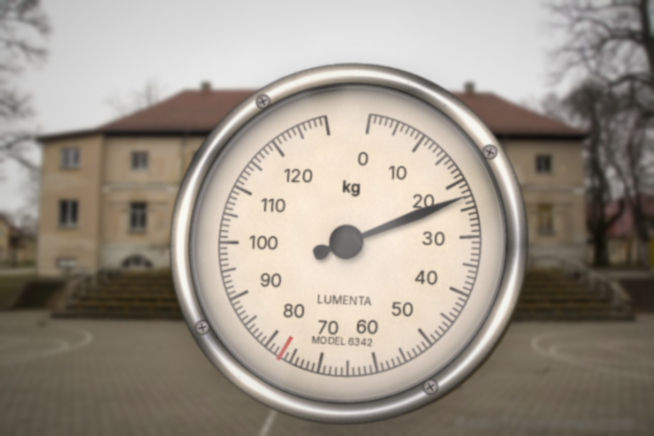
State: 23 kg
